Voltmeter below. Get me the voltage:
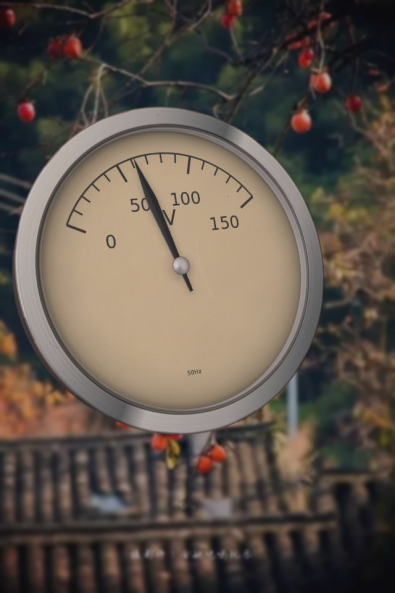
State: 60 V
